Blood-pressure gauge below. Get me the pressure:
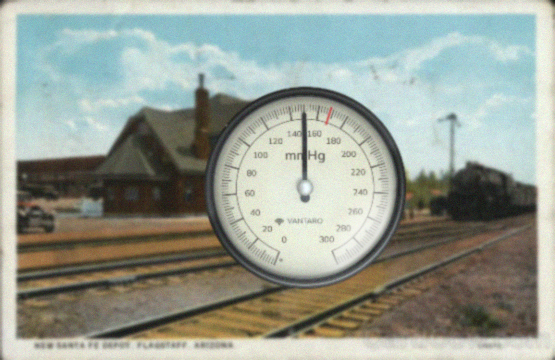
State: 150 mmHg
